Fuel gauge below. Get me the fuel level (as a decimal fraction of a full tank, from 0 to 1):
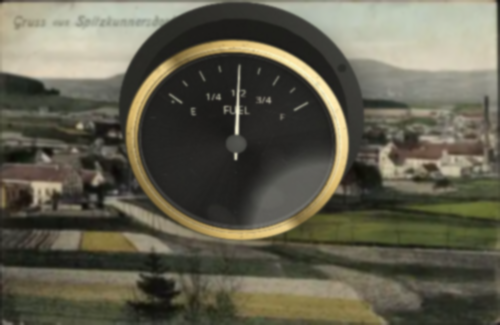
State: 0.5
